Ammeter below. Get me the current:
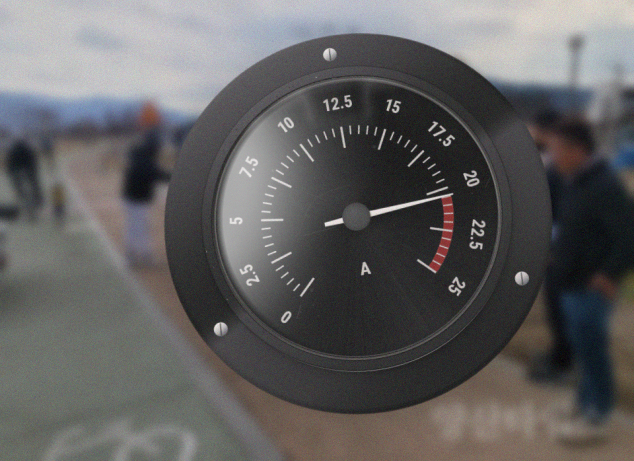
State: 20.5 A
